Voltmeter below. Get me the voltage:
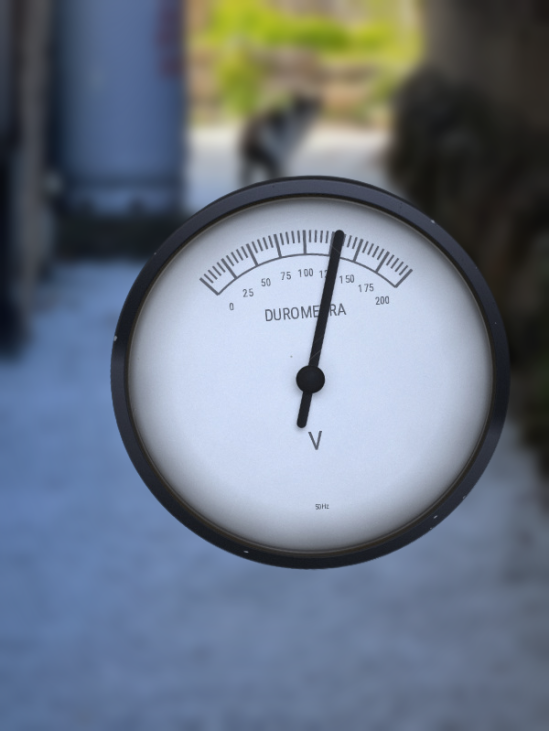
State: 130 V
